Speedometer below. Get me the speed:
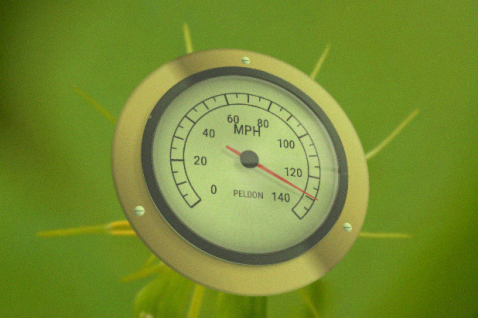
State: 130 mph
